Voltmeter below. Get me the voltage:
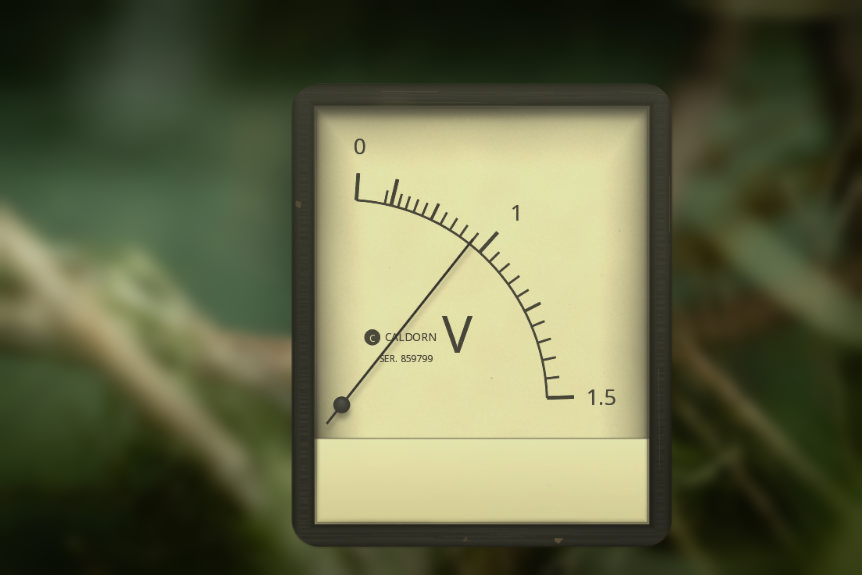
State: 0.95 V
